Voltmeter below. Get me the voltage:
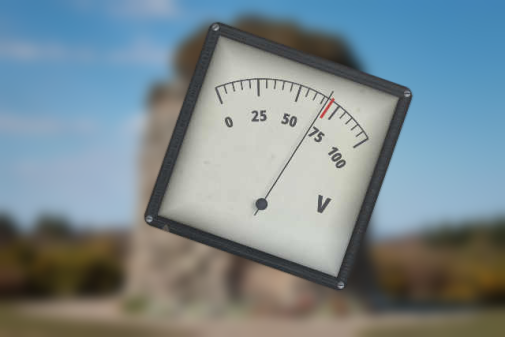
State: 67.5 V
